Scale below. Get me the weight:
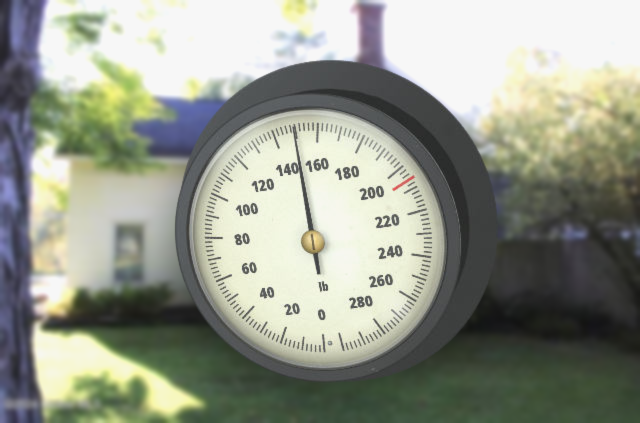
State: 150 lb
